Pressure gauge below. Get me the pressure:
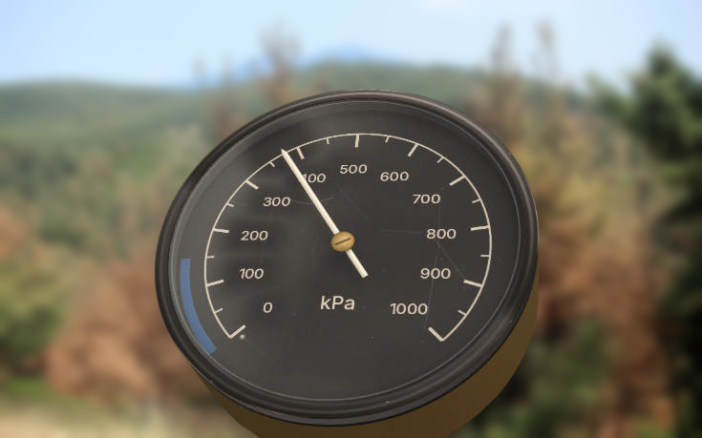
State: 375 kPa
